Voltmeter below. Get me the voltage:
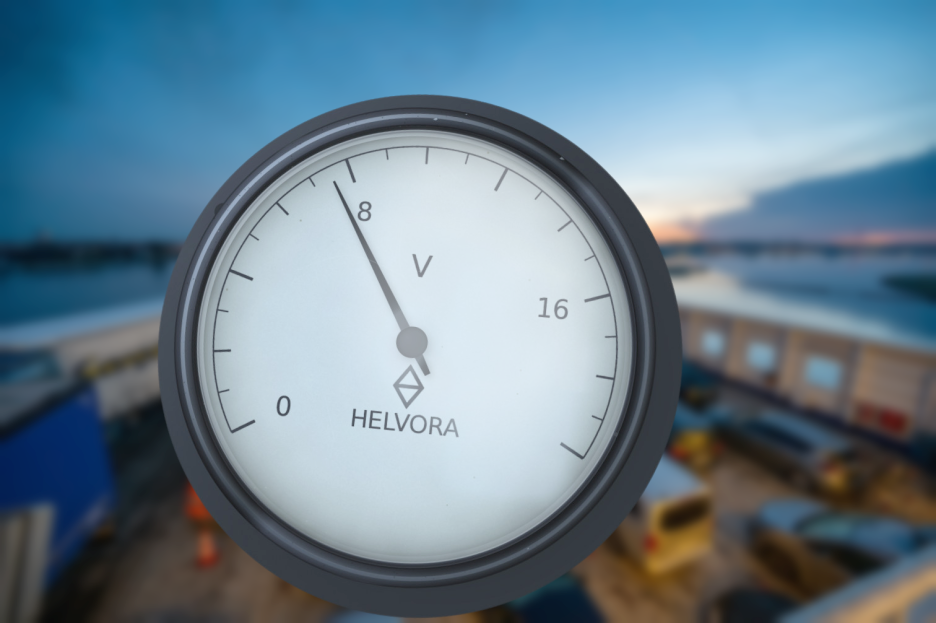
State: 7.5 V
